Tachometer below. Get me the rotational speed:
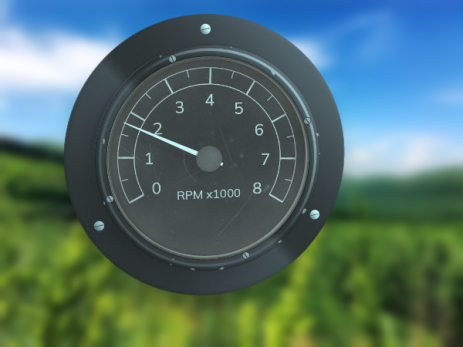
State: 1750 rpm
